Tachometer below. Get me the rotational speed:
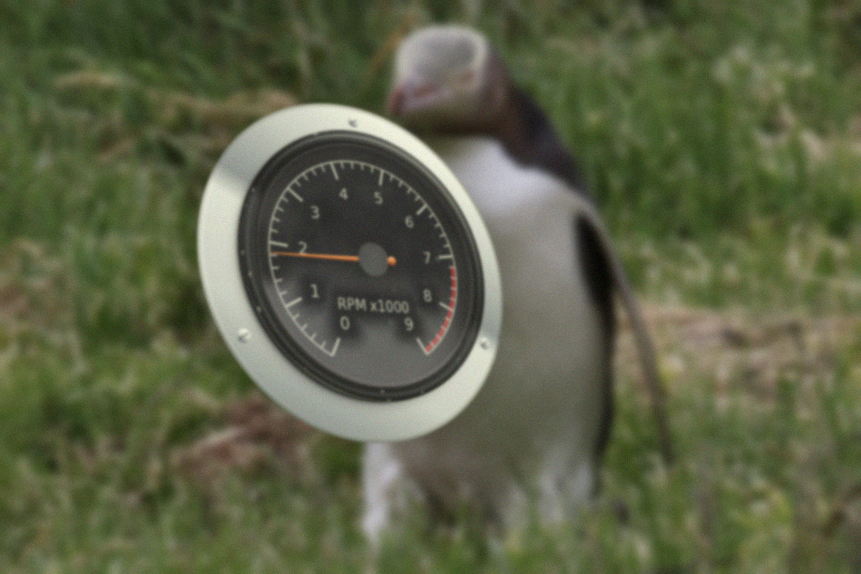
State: 1800 rpm
